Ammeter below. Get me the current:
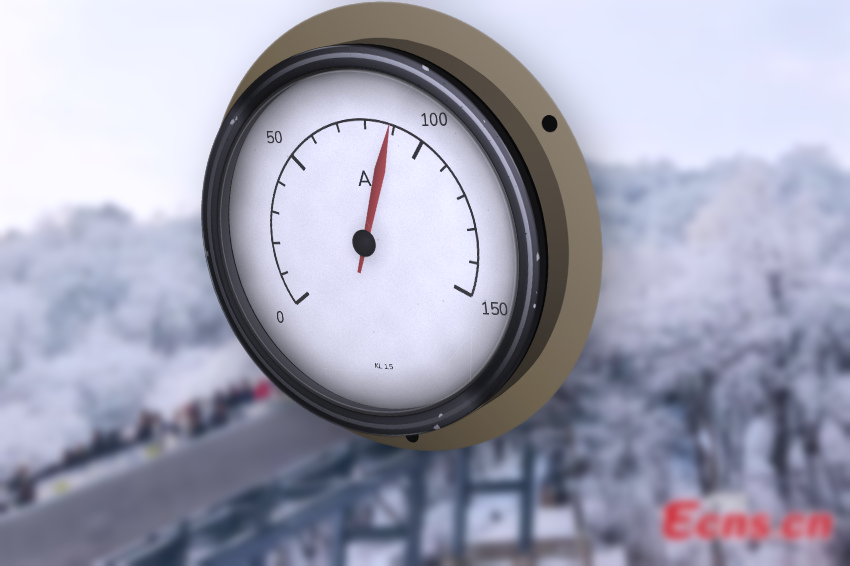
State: 90 A
